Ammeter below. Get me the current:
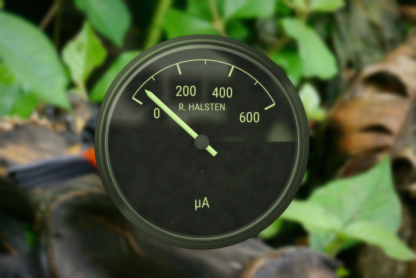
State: 50 µA
